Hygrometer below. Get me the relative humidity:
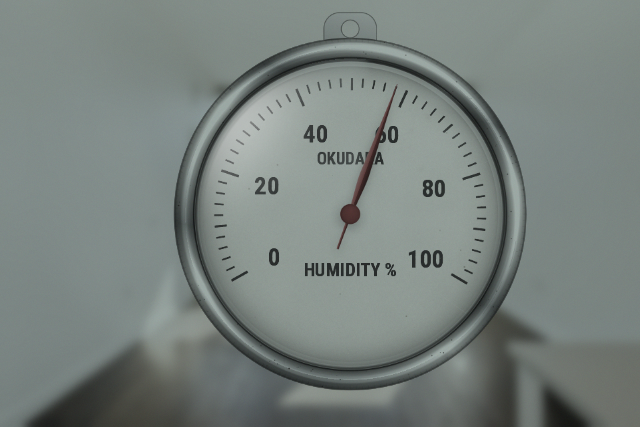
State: 58 %
